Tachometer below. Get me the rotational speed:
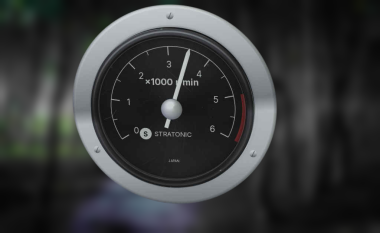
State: 3500 rpm
